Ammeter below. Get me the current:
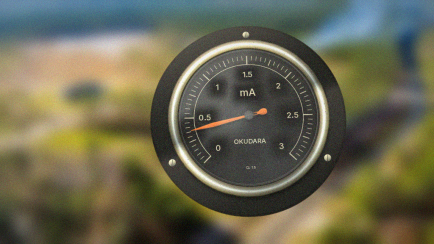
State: 0.35 mA
